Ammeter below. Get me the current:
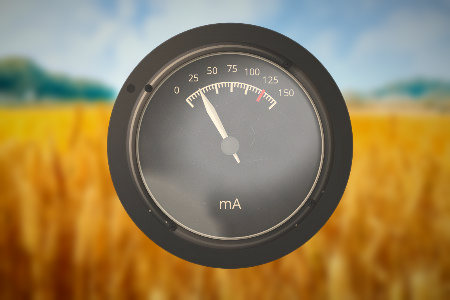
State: 25 mA
